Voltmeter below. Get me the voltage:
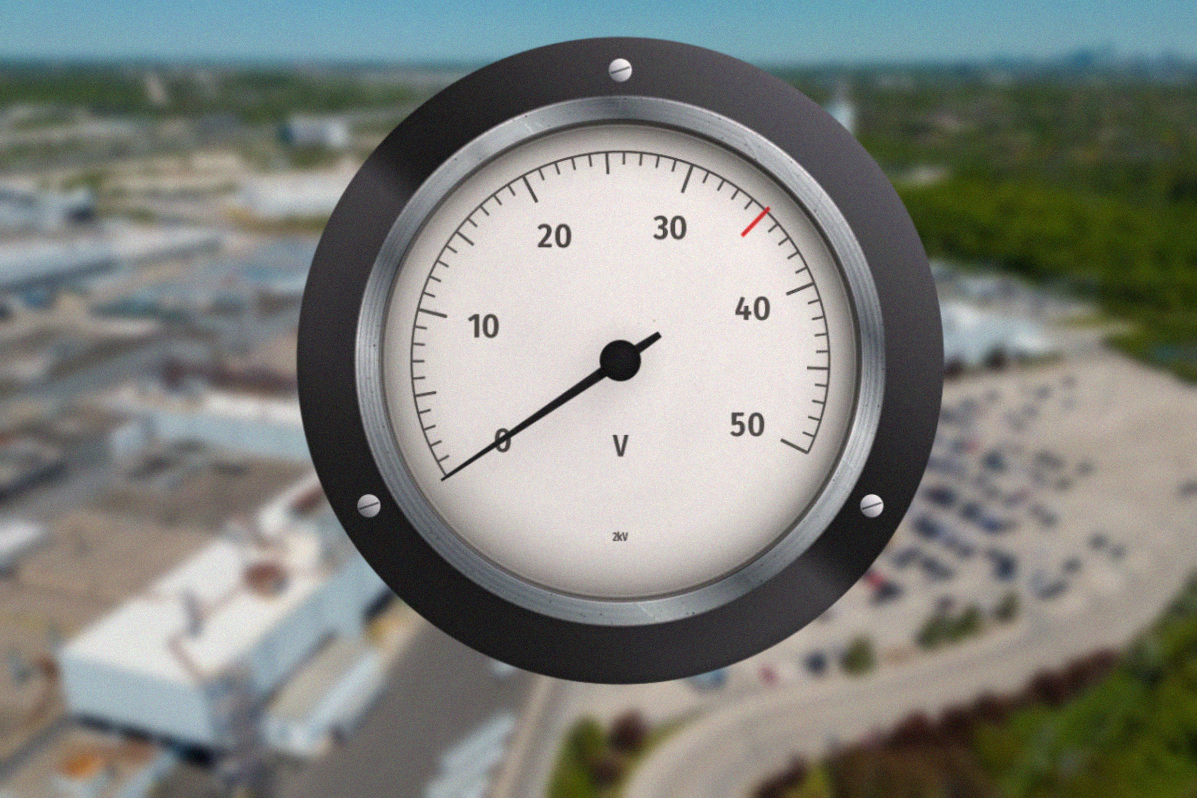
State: 0 V
